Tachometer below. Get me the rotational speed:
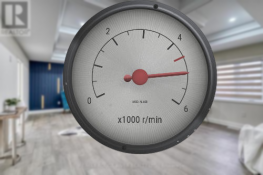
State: 5000 rpm
